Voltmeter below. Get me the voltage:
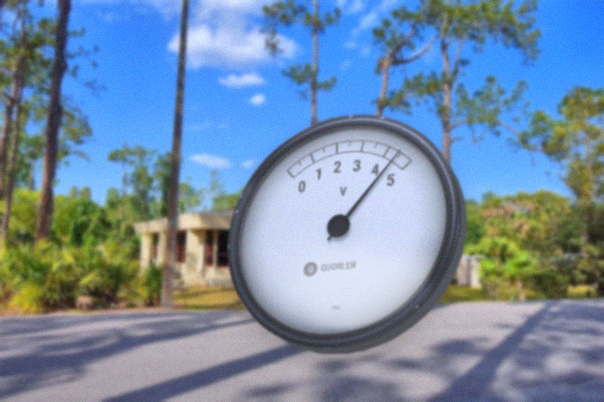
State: 4.5 V
